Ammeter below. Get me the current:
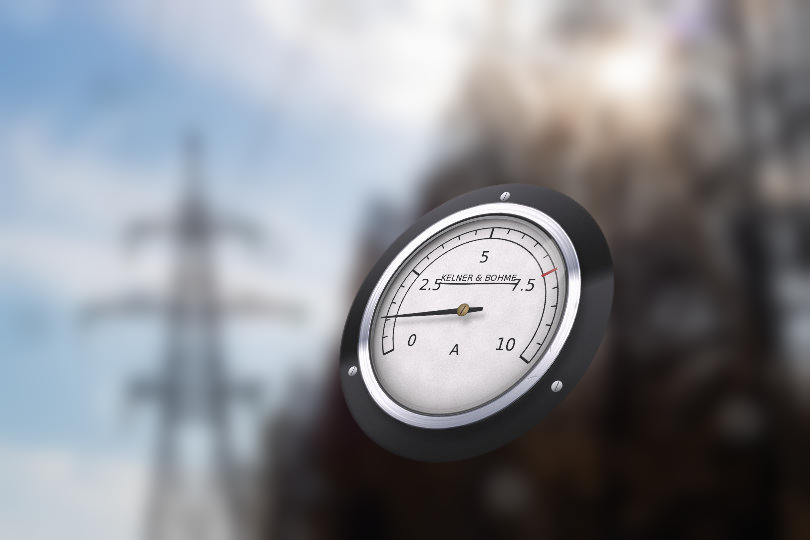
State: 1 A
